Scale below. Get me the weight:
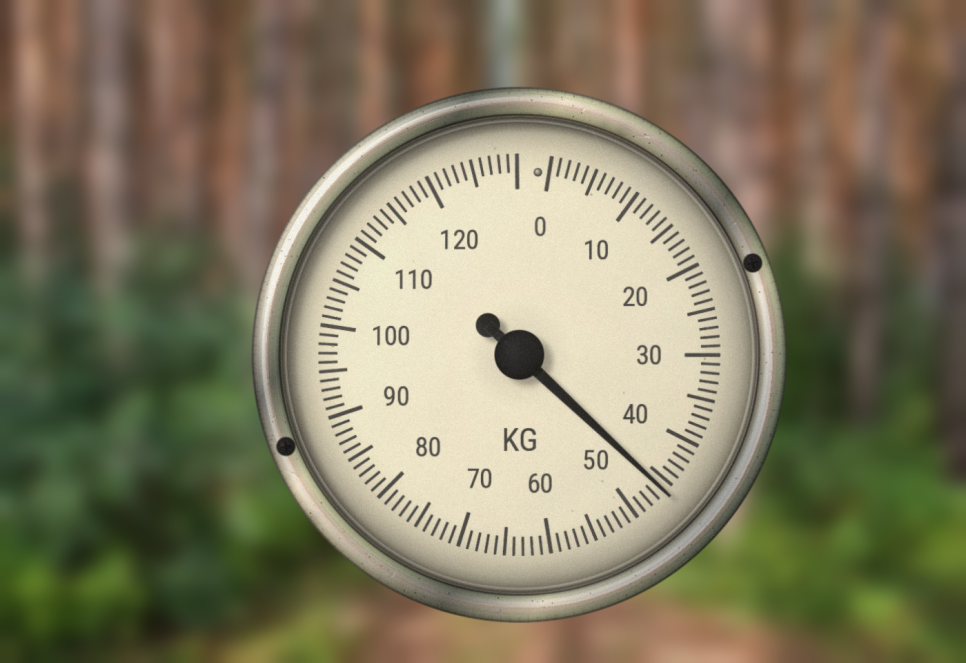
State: 46 kg
